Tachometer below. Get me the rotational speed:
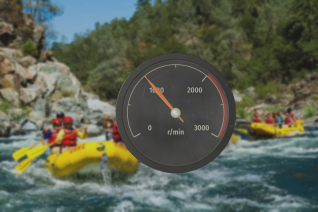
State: 1000 rpm
